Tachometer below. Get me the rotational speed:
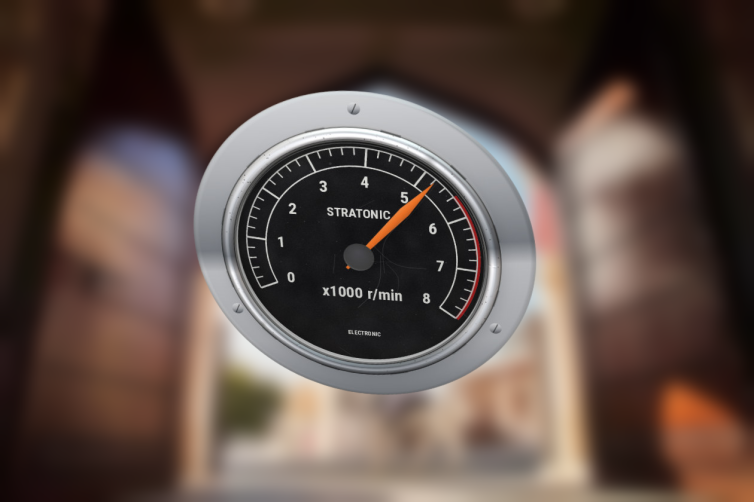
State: 5200 rpm
